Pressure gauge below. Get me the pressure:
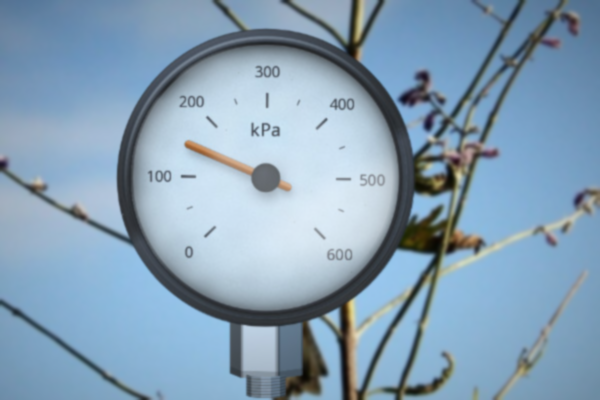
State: 150 kPa
